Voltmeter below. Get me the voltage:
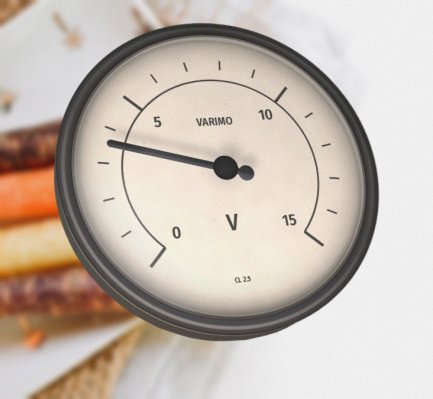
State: 3.5 V
